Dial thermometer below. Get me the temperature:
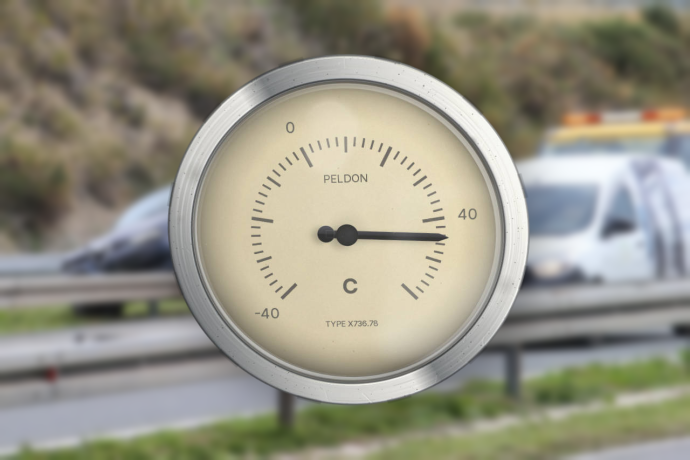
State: 44 °C
